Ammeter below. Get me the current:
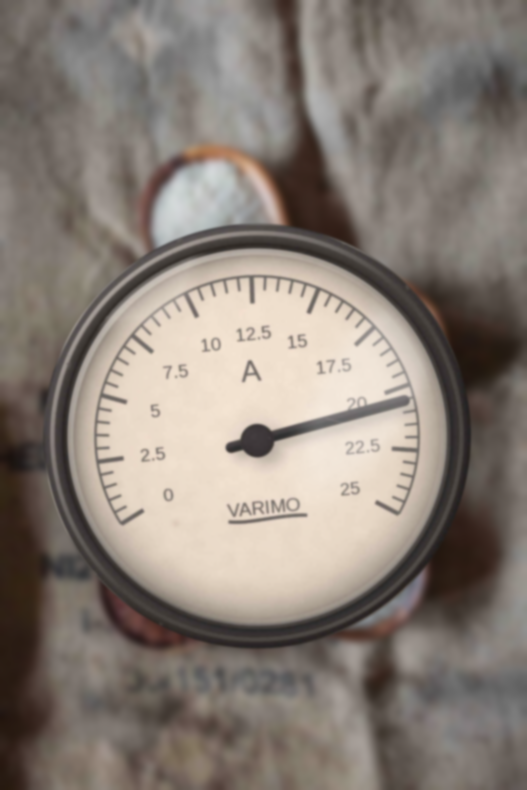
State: 20.5 A
